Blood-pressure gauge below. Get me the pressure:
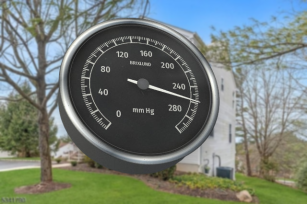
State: 260 mmHg
